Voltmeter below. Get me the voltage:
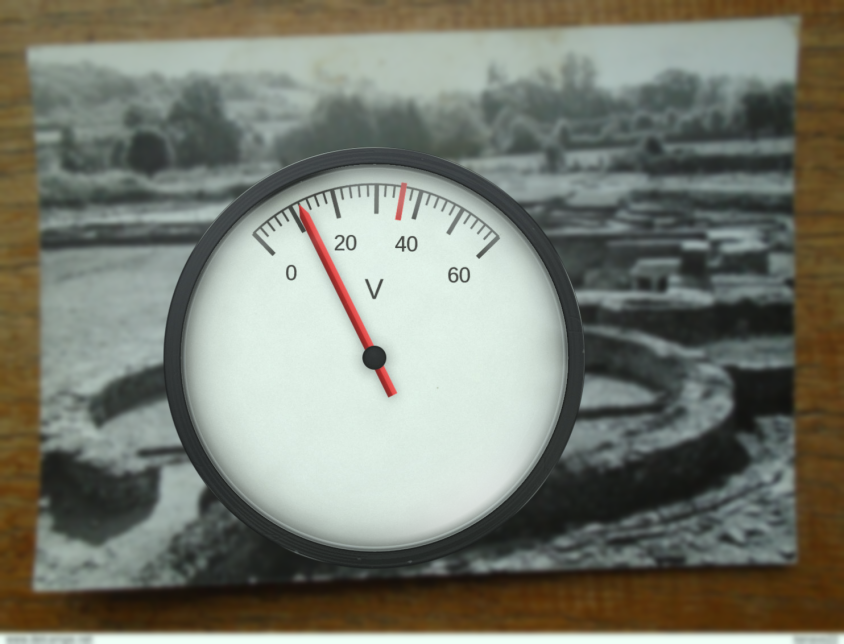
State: 12 V
